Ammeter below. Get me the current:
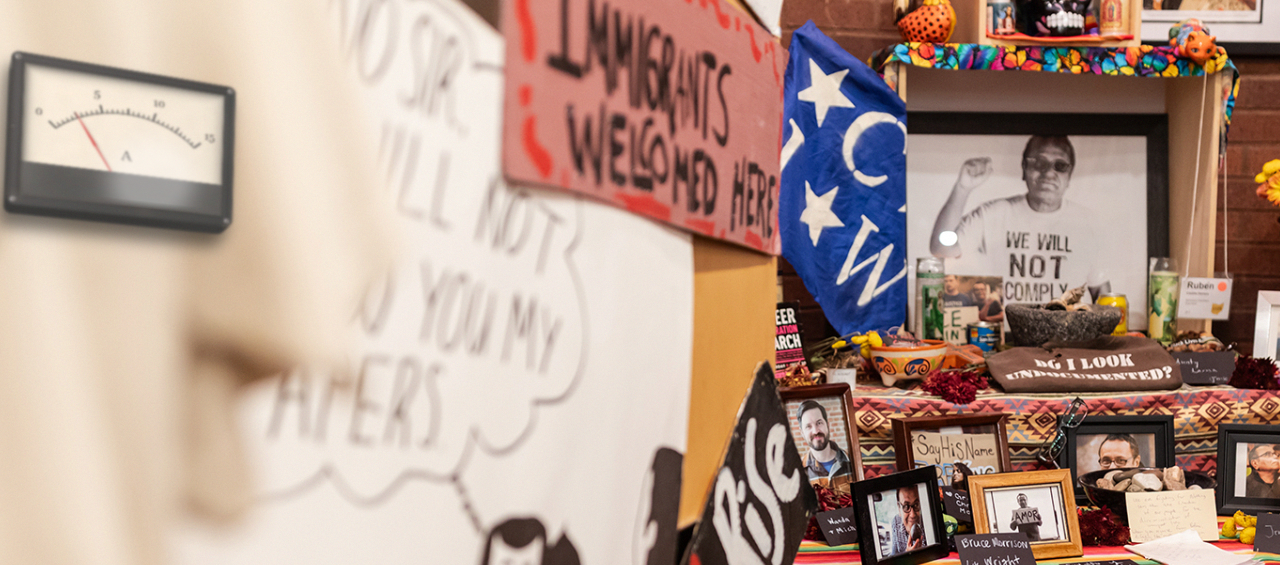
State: 2.5 A
